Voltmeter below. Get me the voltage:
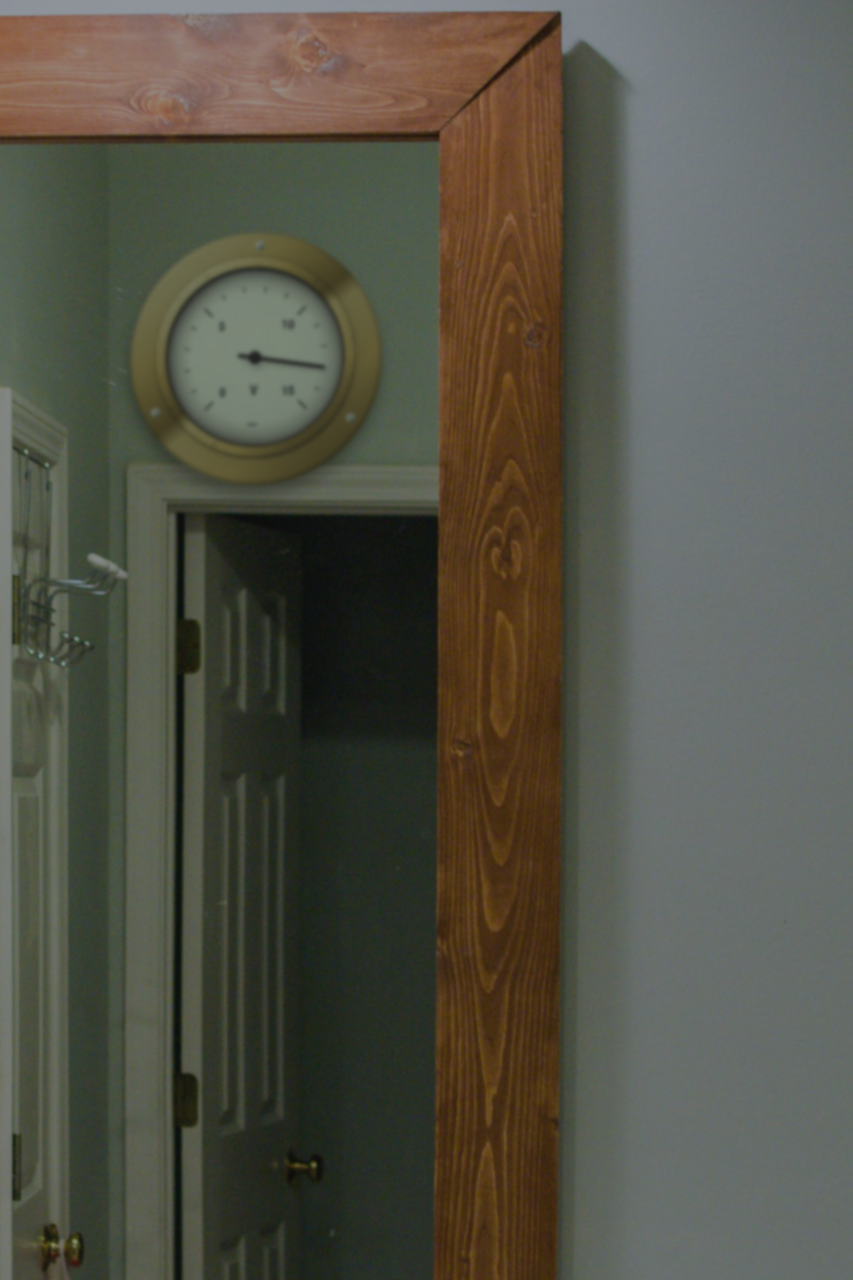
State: 13 V
